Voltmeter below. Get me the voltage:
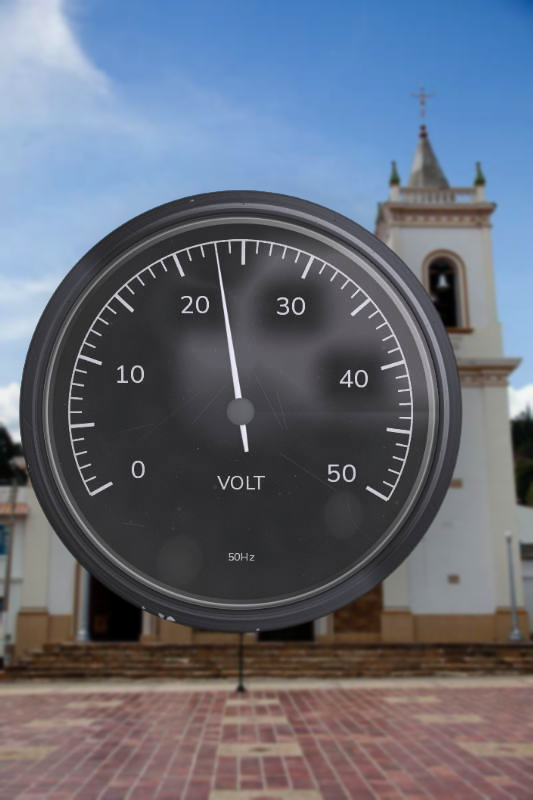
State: 23 V
